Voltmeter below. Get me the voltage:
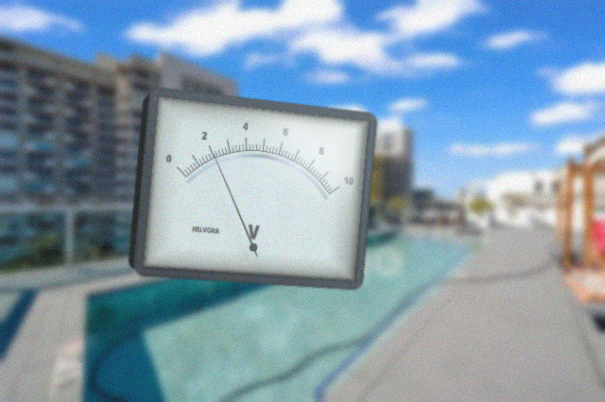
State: 2 V
